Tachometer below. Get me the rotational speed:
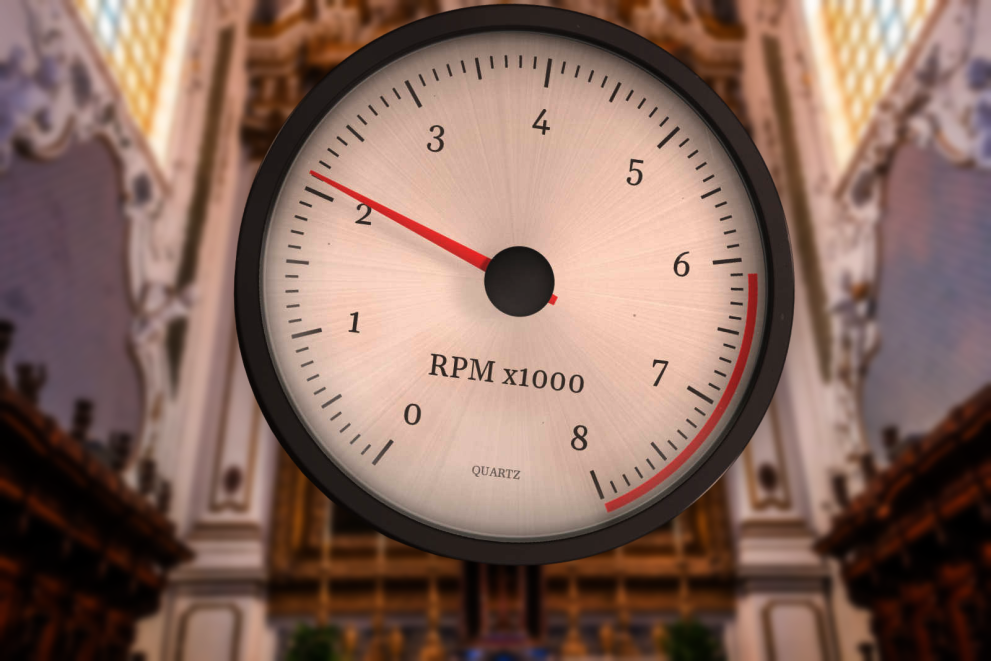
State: 2100 rpm
